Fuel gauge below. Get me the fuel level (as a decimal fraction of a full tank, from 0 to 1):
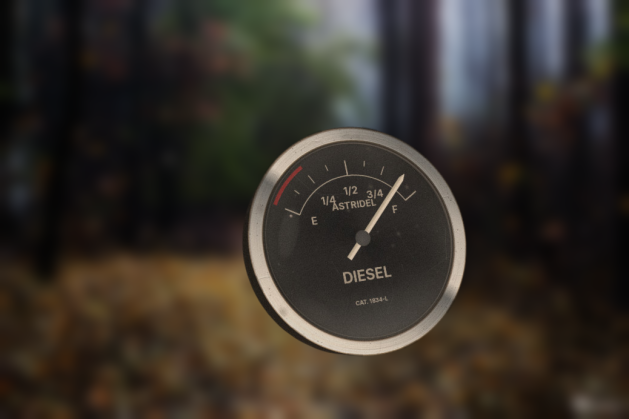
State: 0.875
